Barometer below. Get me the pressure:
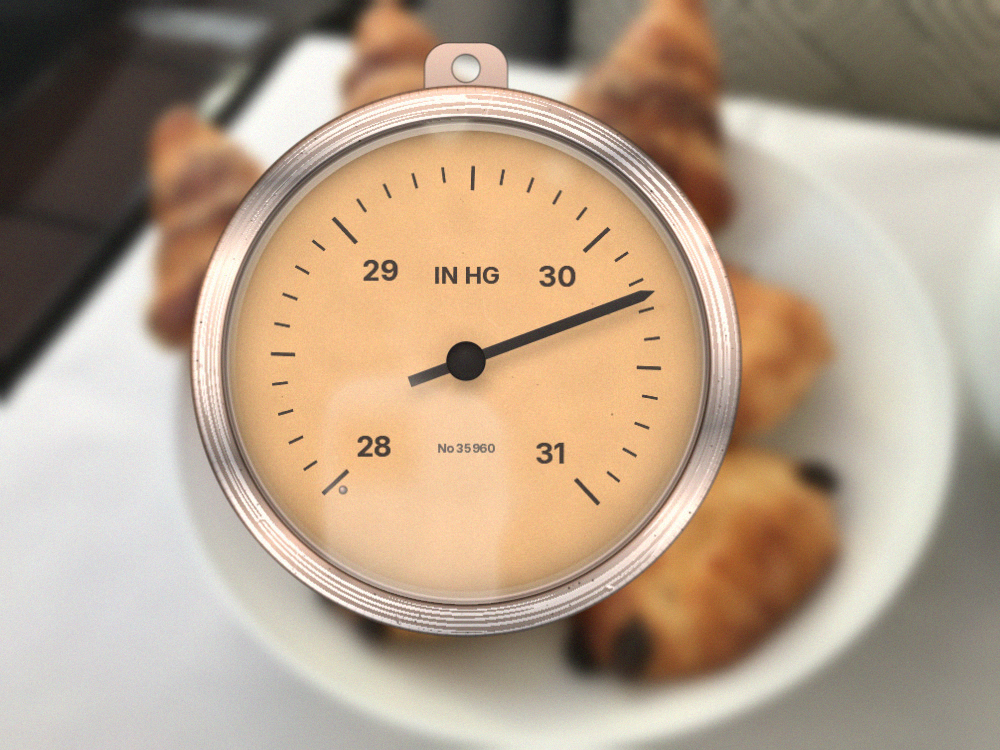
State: 30.25 inHg
